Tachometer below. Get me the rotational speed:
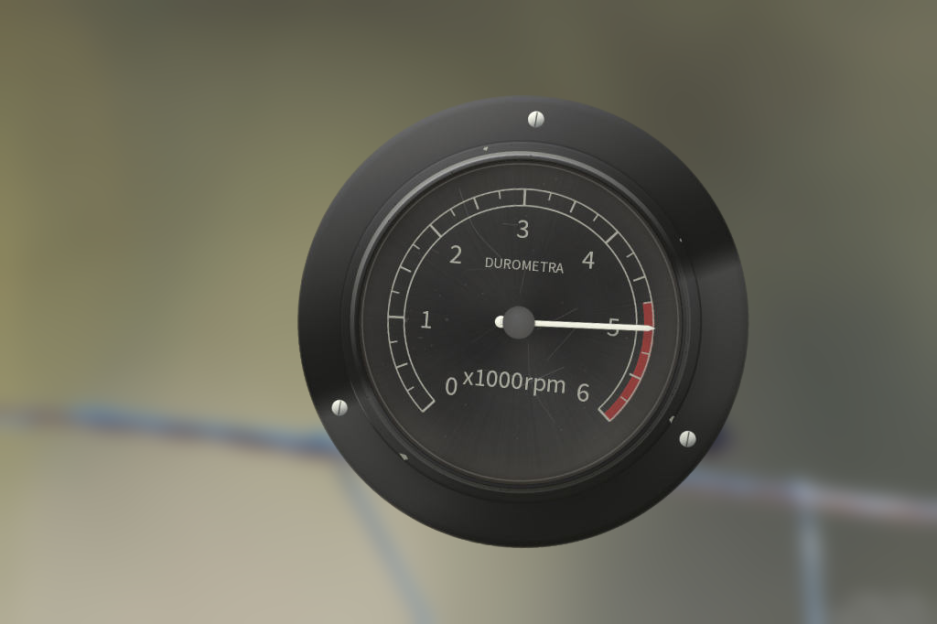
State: 5000 rpm
